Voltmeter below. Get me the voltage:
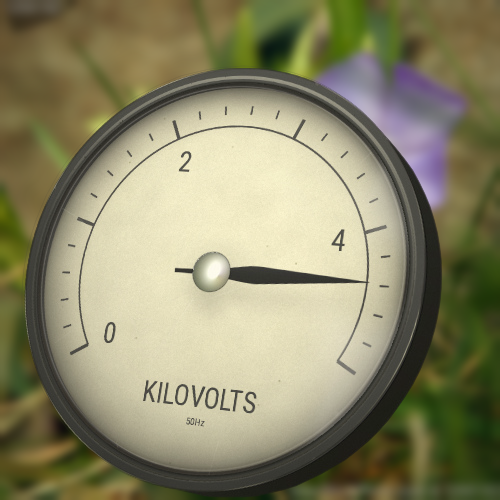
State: 4.4 kV
